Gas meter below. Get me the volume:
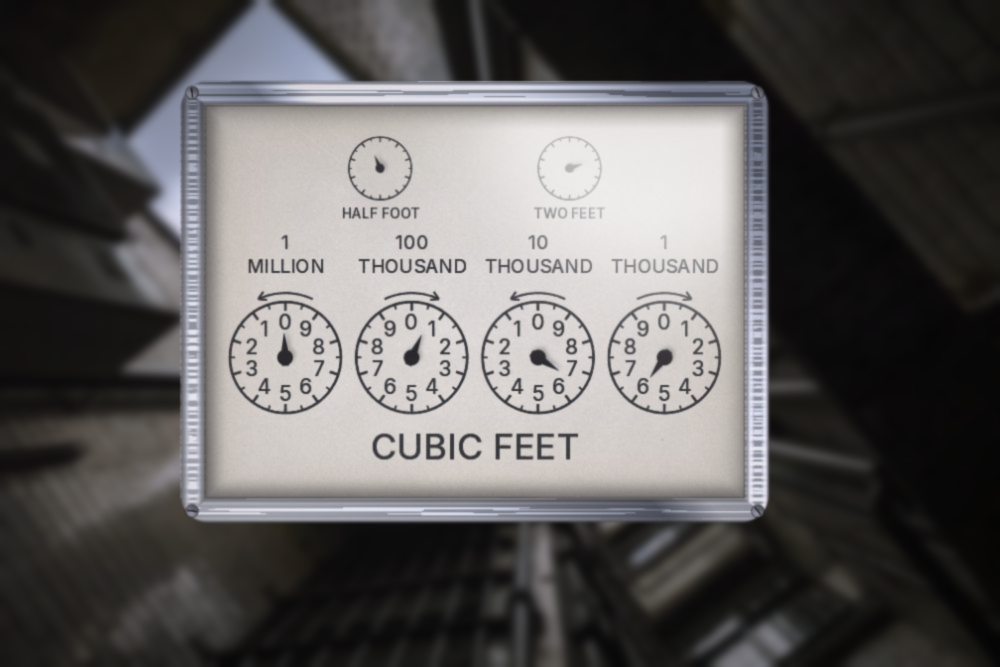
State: 6600 ft³
